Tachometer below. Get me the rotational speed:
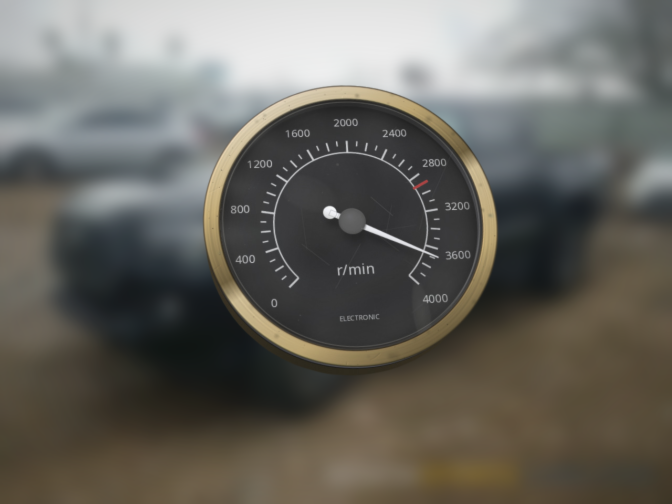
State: 3700 rpm
